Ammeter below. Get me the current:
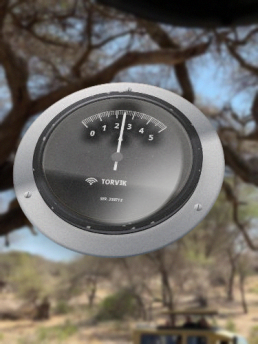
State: 2.5 A
